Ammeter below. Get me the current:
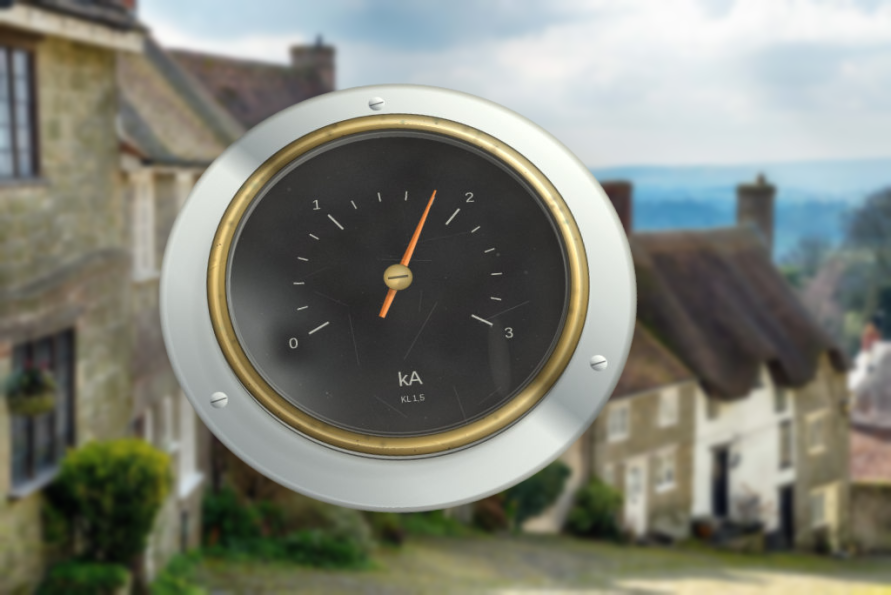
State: 1.8 kA
